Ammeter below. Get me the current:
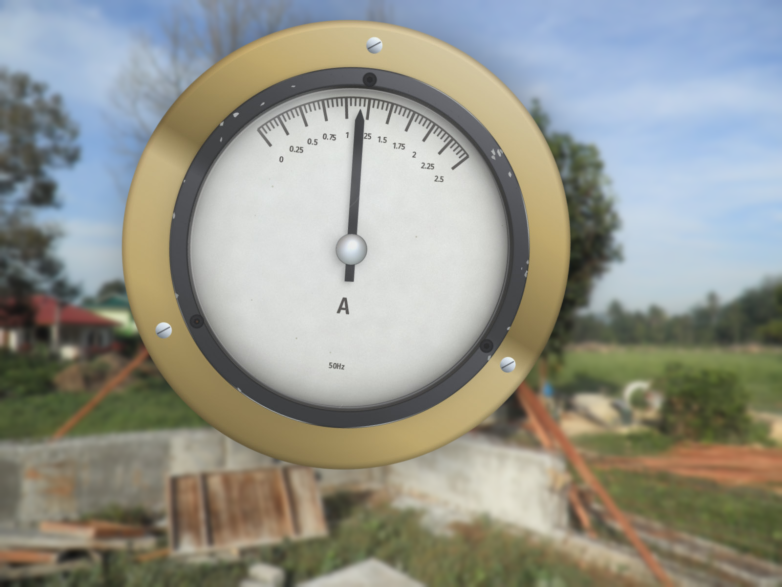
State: 1.15 A
